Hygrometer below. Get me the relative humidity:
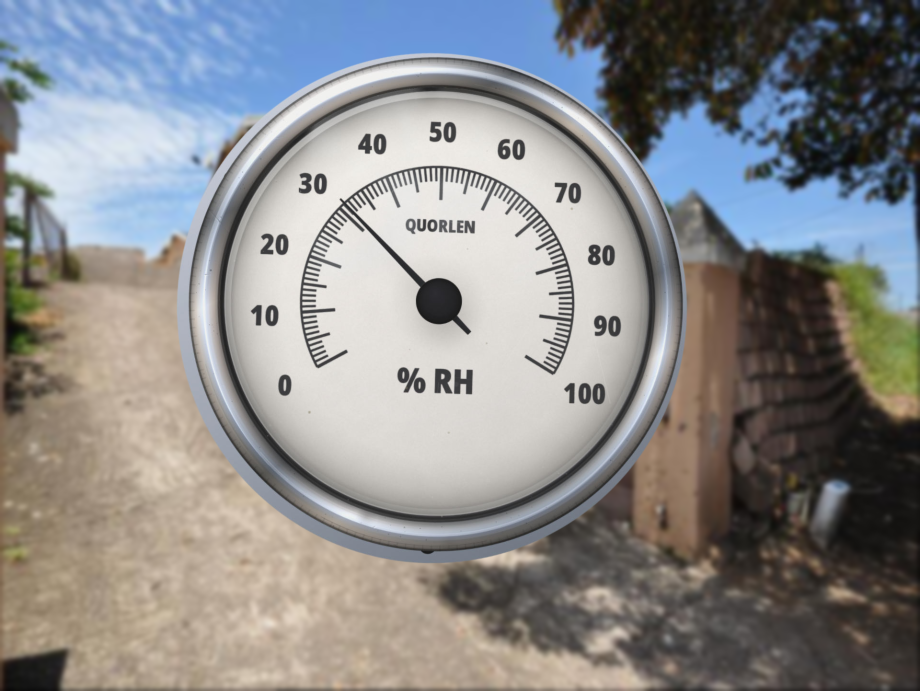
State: 31 %
